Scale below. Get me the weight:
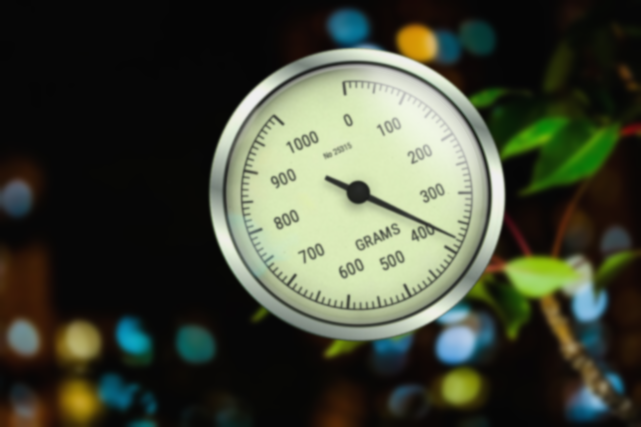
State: 380 g
